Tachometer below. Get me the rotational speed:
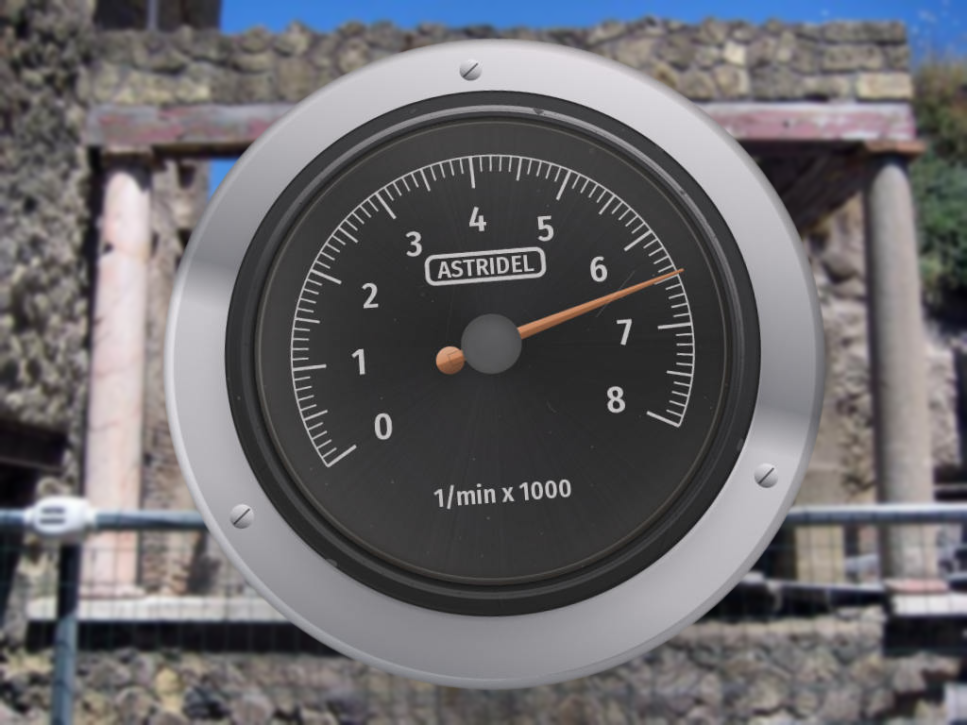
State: 6500 rpm
